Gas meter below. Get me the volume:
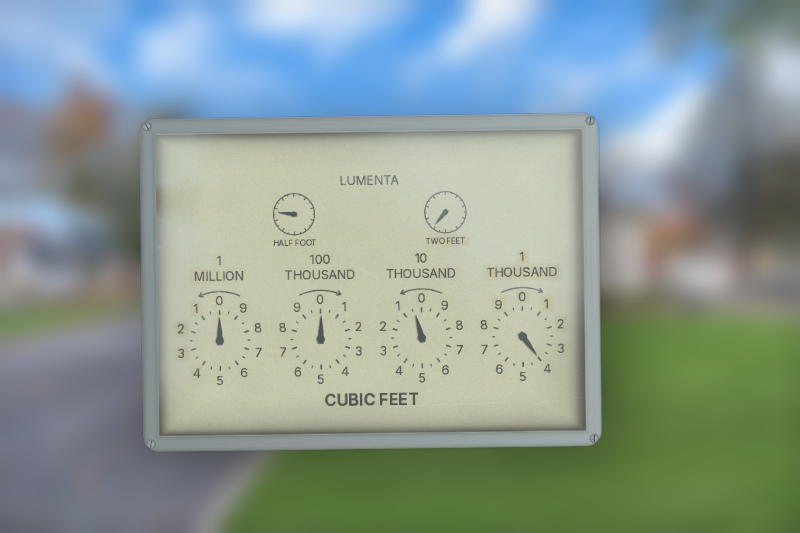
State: 400 ft³
